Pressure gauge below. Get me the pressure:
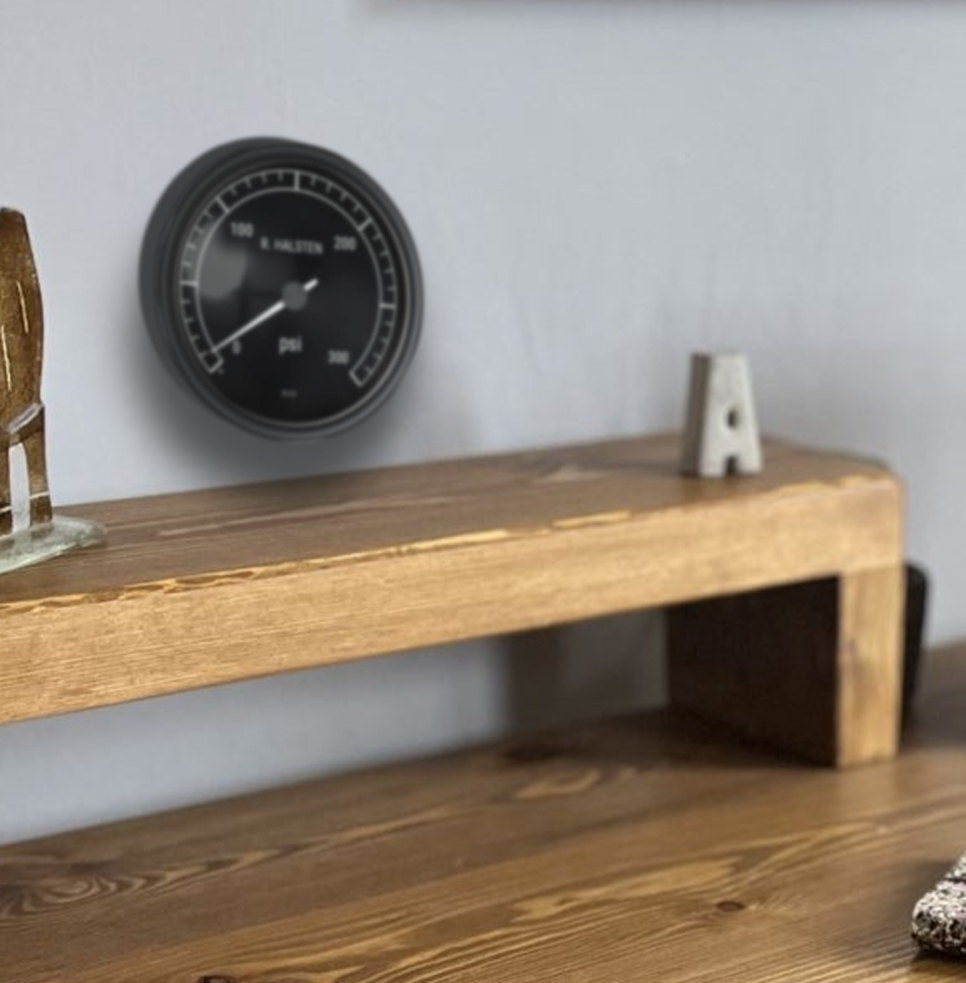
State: 10 psi
